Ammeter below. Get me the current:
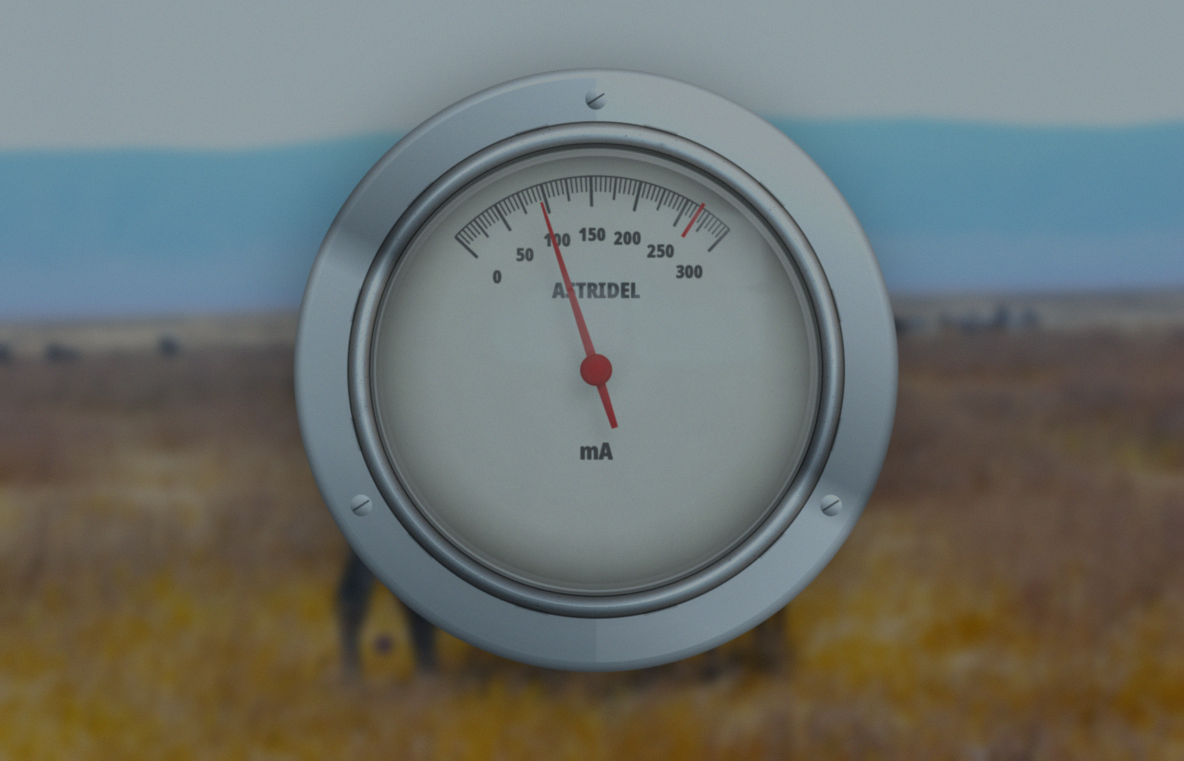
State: 95 mA
